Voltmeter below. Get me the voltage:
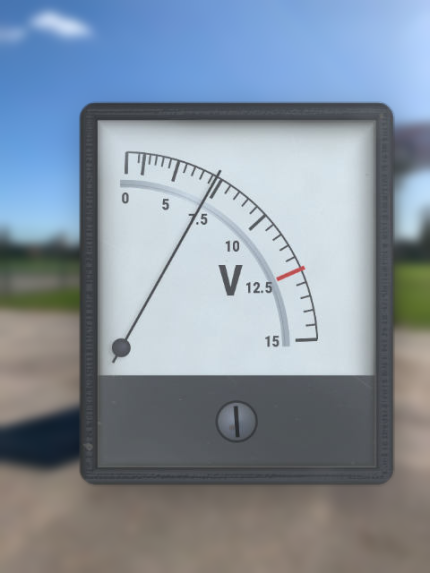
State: 7.25 V
